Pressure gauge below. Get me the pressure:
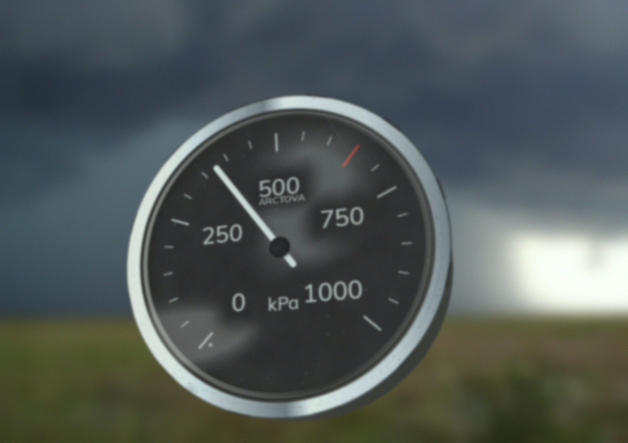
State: 375 kPa
